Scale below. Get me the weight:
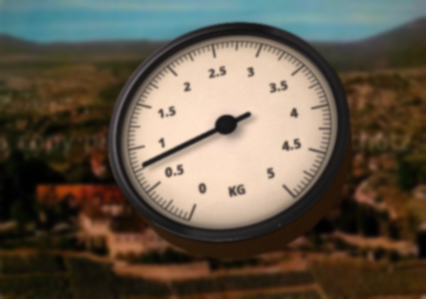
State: 0.75 kg
